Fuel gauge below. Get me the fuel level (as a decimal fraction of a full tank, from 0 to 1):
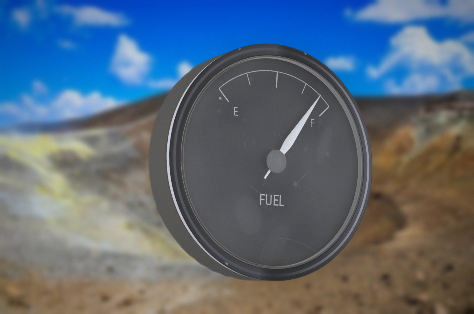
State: 0.875
